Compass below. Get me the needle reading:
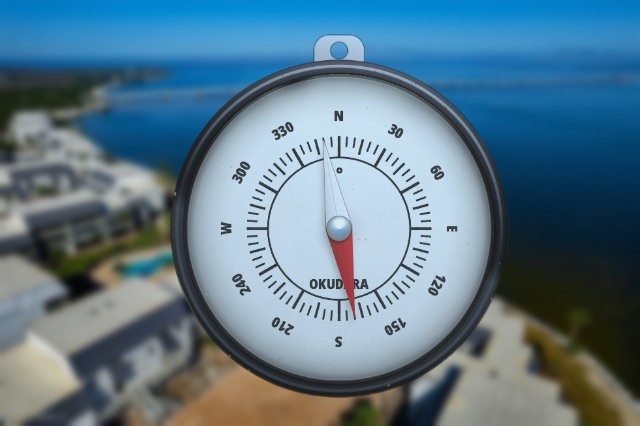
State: 170 °
